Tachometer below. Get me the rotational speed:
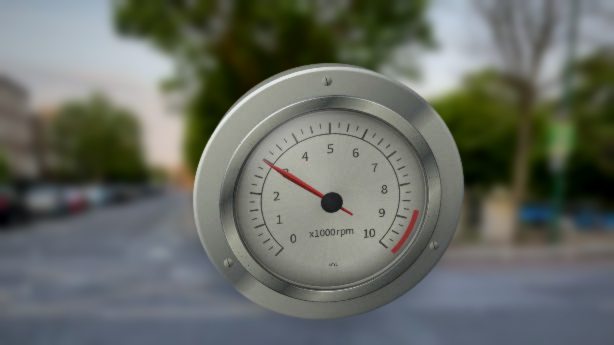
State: 3000 rpm
